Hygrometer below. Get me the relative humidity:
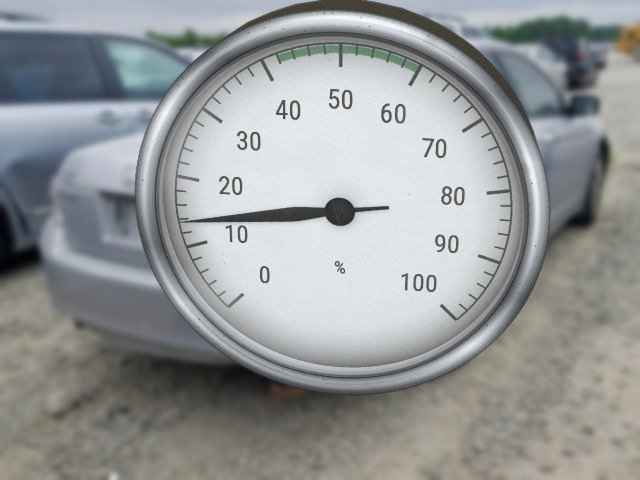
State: 14 %
